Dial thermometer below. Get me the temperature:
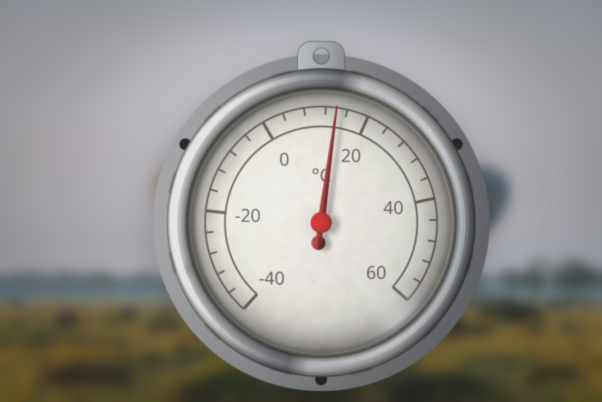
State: 14 °C
